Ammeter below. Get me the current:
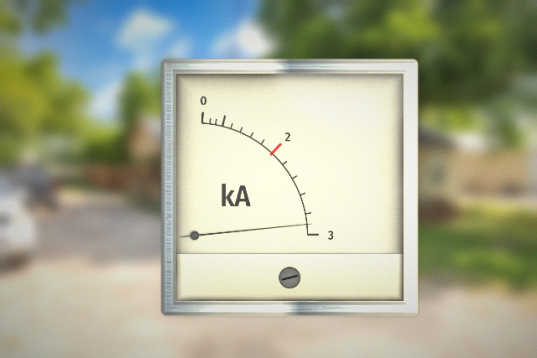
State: 2.9 kA
